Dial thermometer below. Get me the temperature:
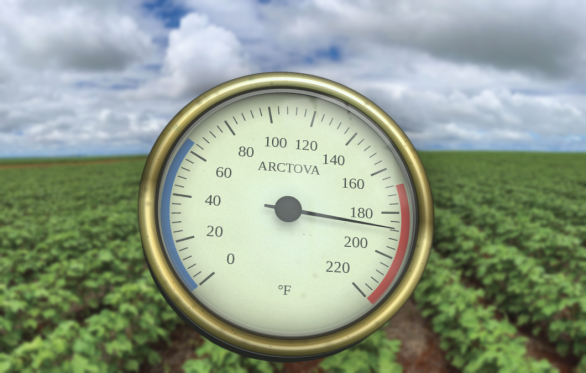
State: 188 °F
